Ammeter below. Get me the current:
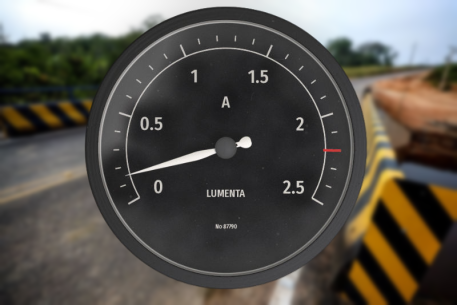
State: 0.15 A
